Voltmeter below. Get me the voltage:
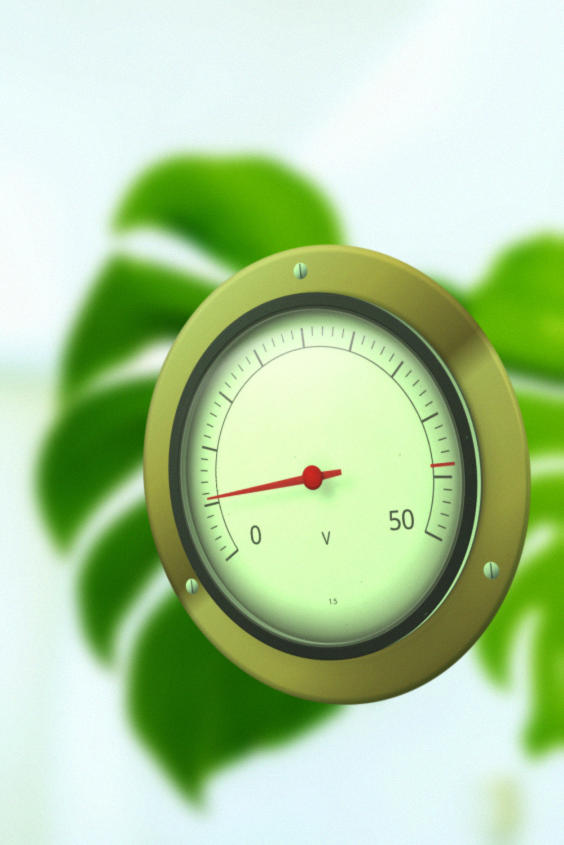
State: 5.5 V
